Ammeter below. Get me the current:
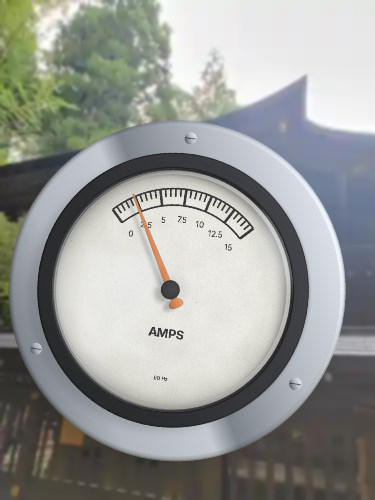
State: 2.5 A
